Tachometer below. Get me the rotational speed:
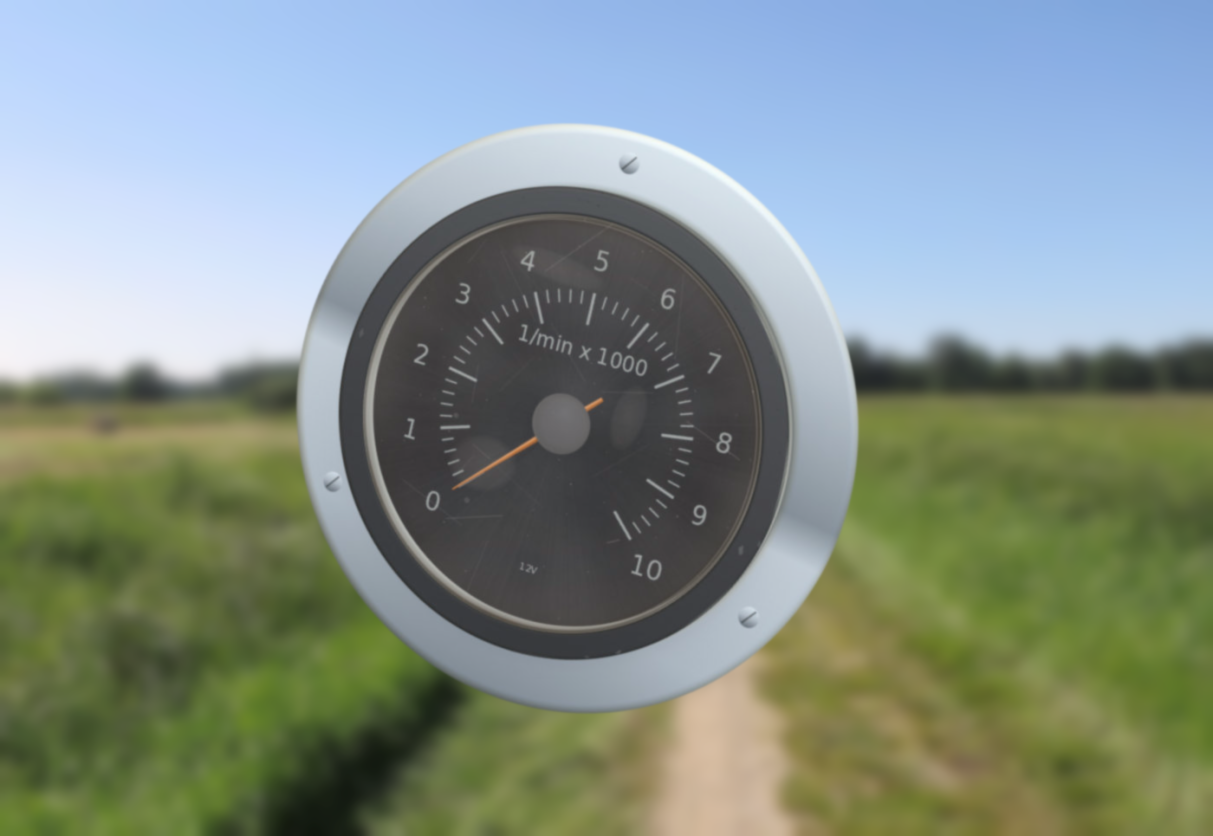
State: 0 rpm
